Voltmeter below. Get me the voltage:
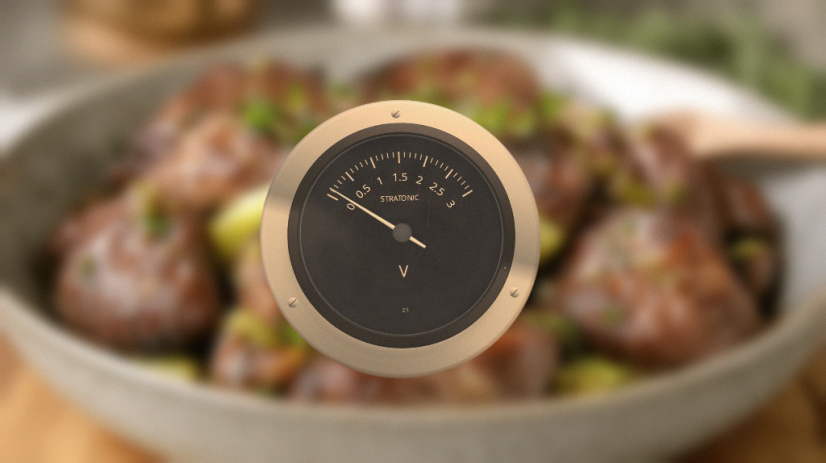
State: 0.1 V
